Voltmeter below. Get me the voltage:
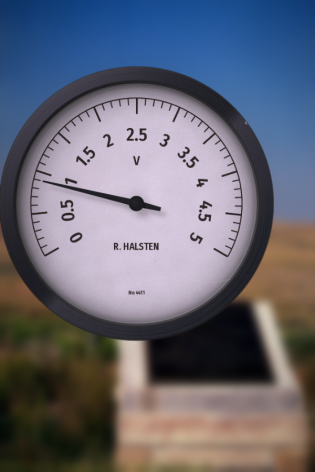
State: 0.9 V
